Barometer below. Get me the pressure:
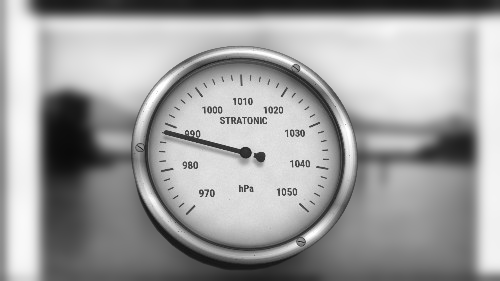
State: 988 hPa
